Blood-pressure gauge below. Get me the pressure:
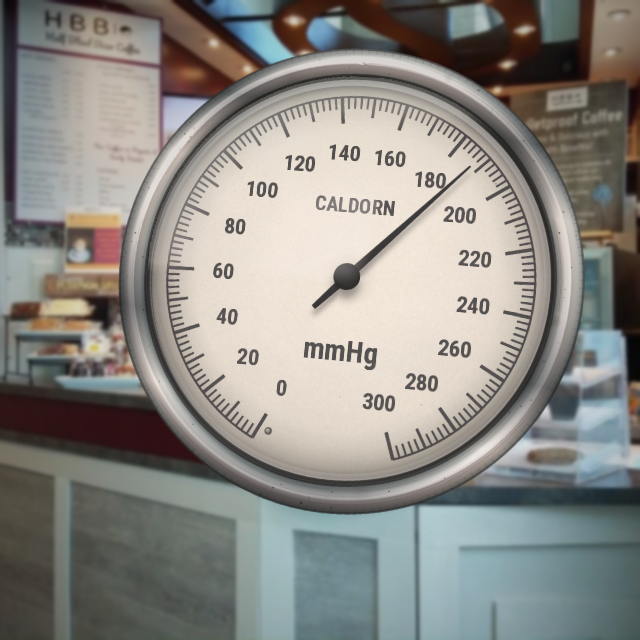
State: 188 mmHg
